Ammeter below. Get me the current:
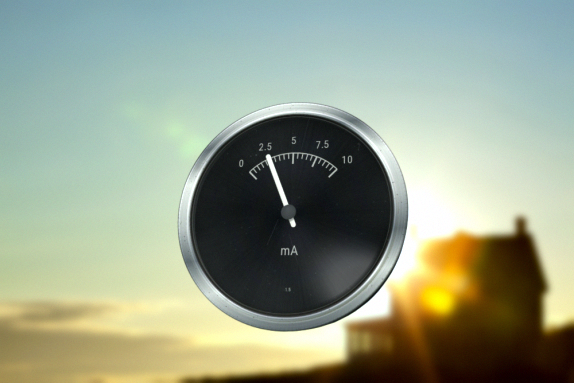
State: 2.5 mA
